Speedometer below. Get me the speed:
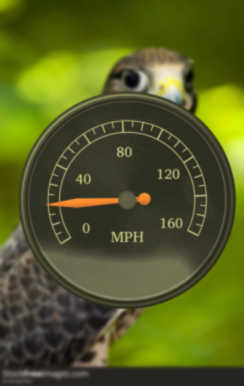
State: 20 mph
